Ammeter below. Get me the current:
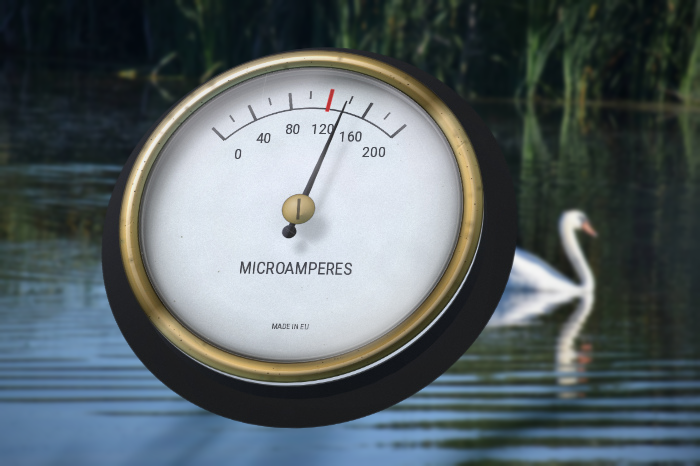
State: 140 µA
